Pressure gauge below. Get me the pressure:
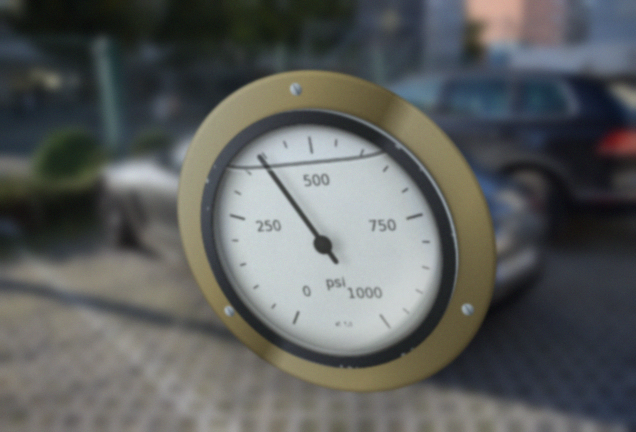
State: 400 psi
